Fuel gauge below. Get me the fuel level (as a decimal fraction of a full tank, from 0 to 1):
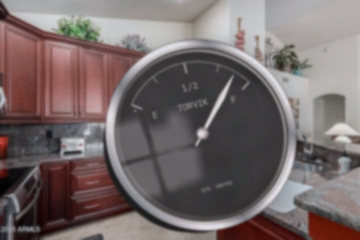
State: 0.875
